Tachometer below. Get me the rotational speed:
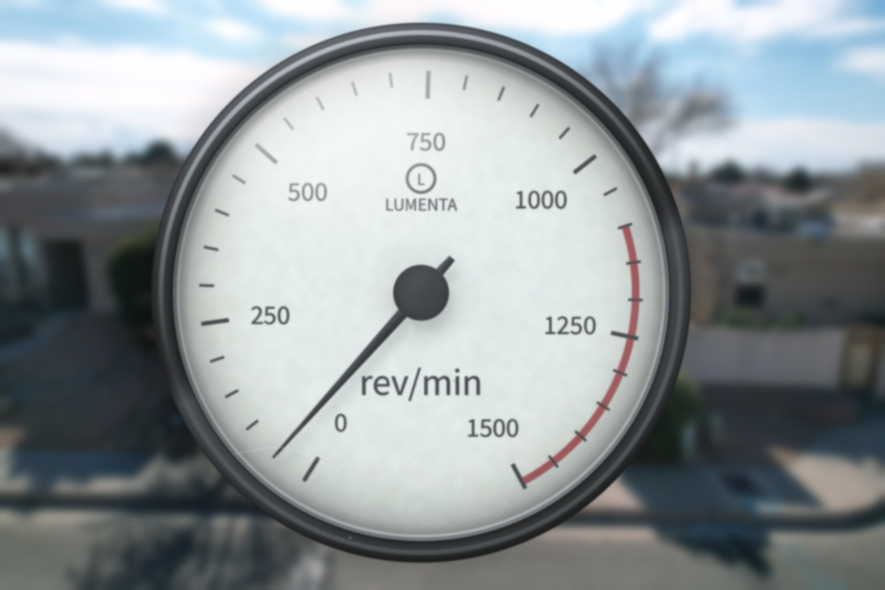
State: 50 rpm
